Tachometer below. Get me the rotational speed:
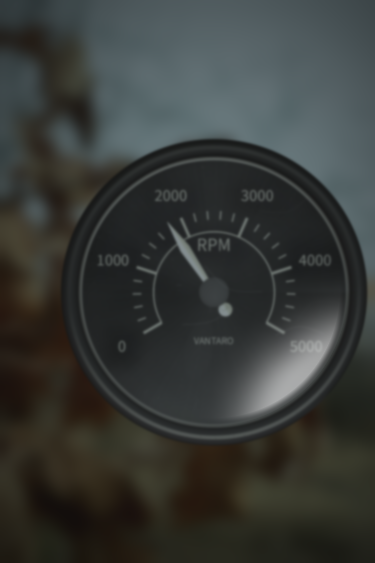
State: 1800 rpm
